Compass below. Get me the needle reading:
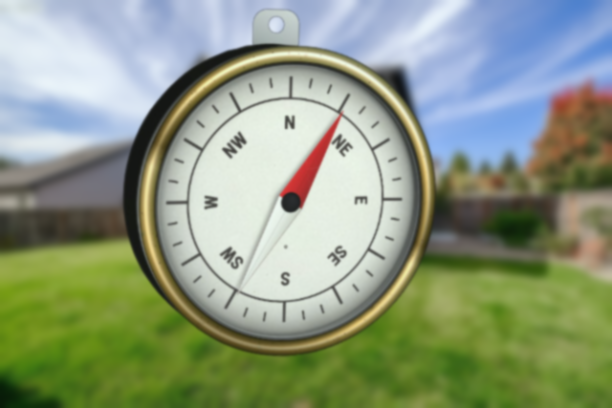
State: 30 °
